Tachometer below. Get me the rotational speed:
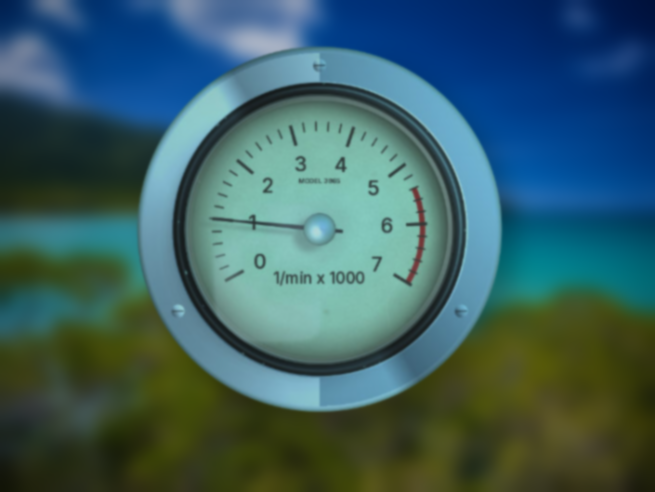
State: 1000 rpm
